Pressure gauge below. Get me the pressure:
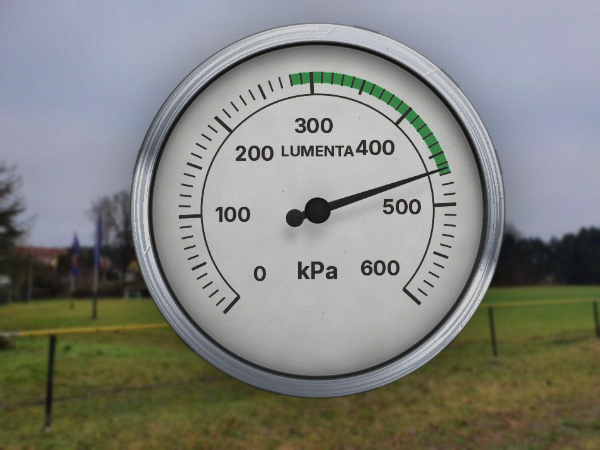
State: 465 kPa
